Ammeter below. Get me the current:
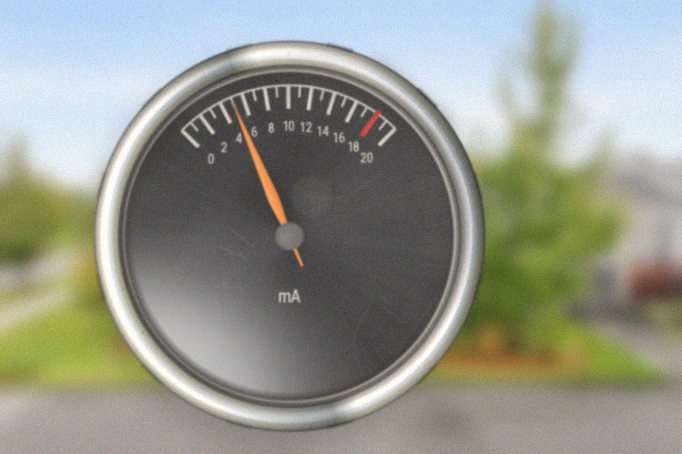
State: 5 mA
